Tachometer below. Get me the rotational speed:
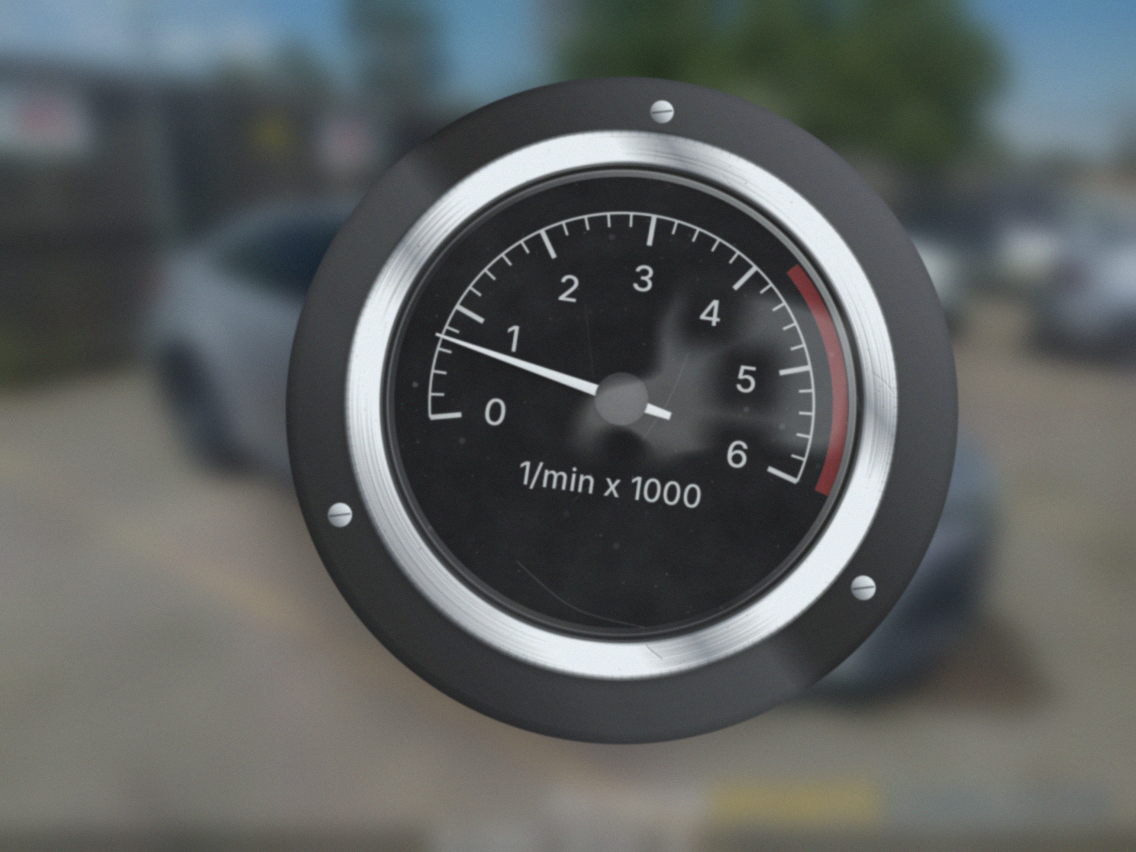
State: 700 rpm
